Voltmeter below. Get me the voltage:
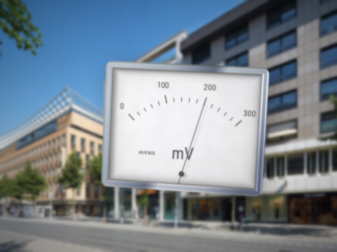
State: 200 mV
